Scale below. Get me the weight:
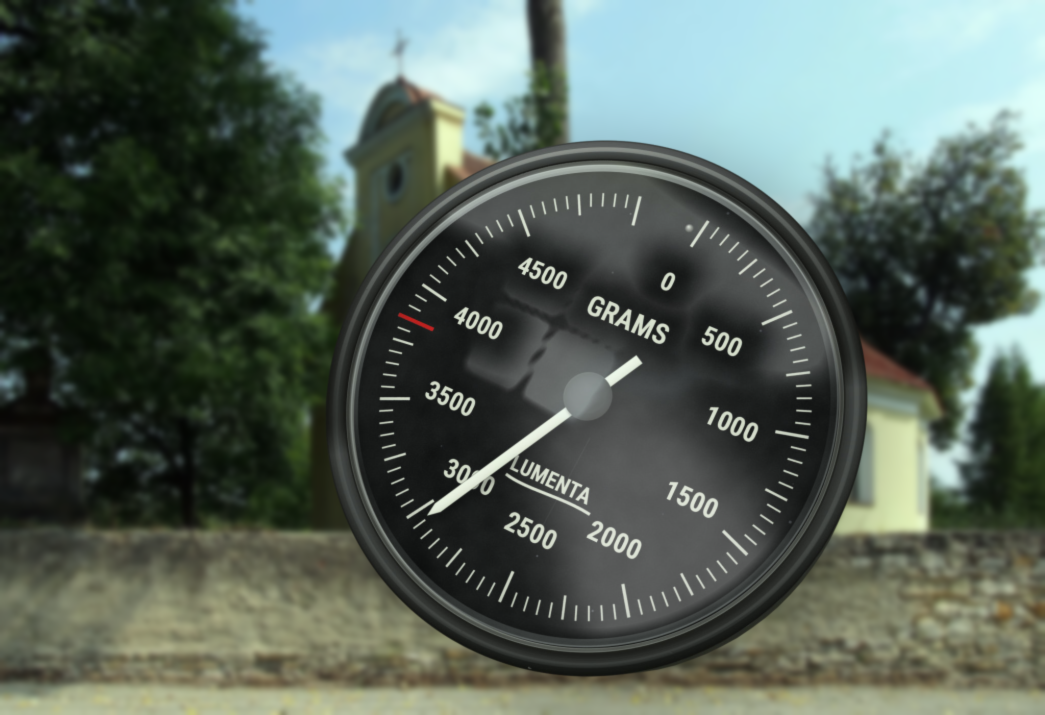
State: 2950 g
